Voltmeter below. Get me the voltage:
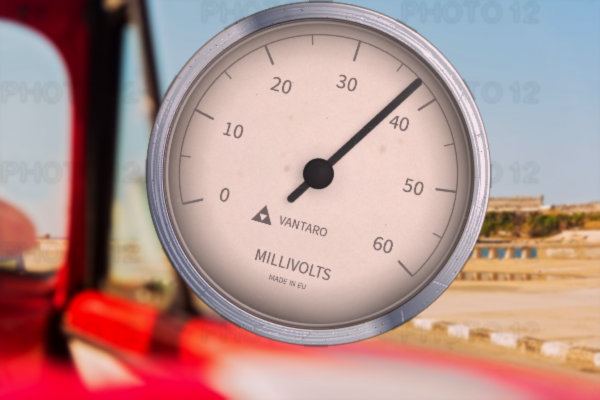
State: 37.5 mV
